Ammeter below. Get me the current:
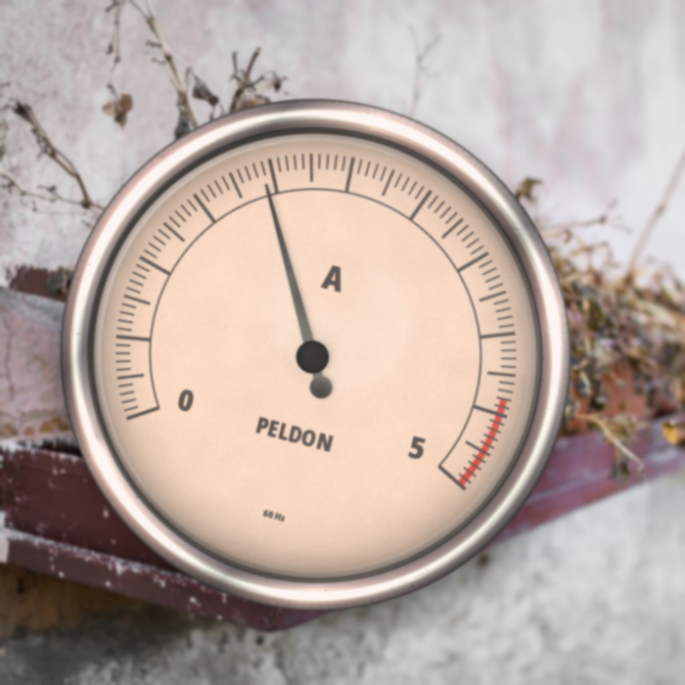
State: 1.95 A
